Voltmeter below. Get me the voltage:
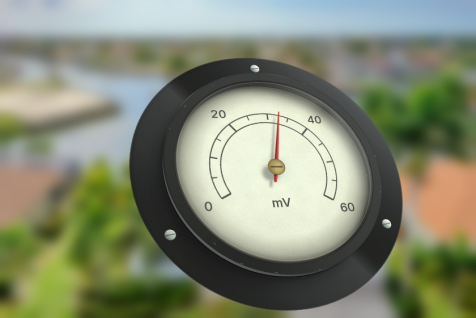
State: 32.5 mV
